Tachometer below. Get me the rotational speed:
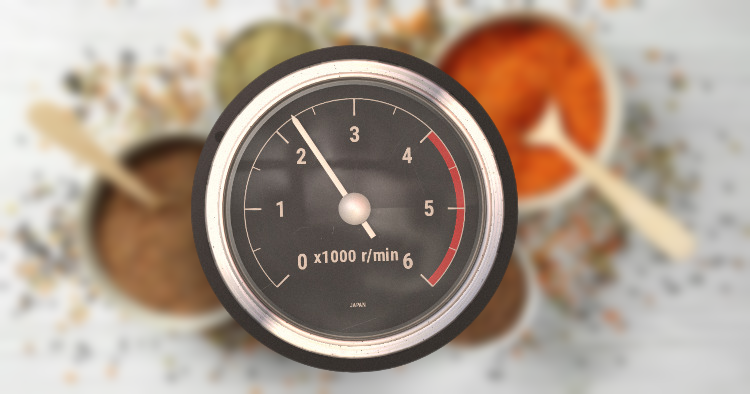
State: 2250 rpm
